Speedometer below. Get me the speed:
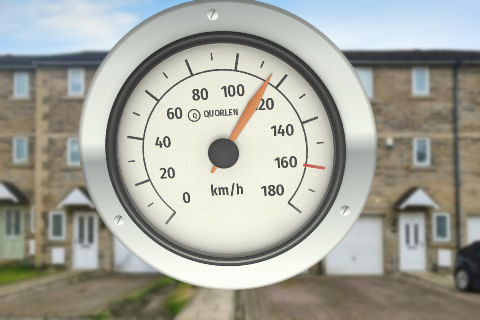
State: 115 km/h
